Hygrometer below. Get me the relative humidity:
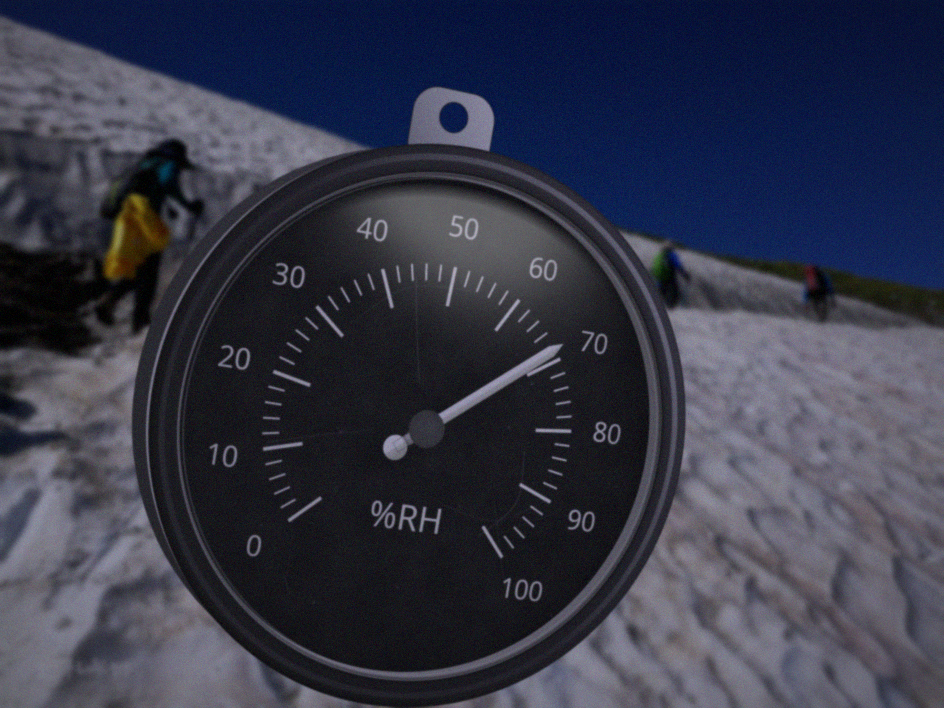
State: 68 %
